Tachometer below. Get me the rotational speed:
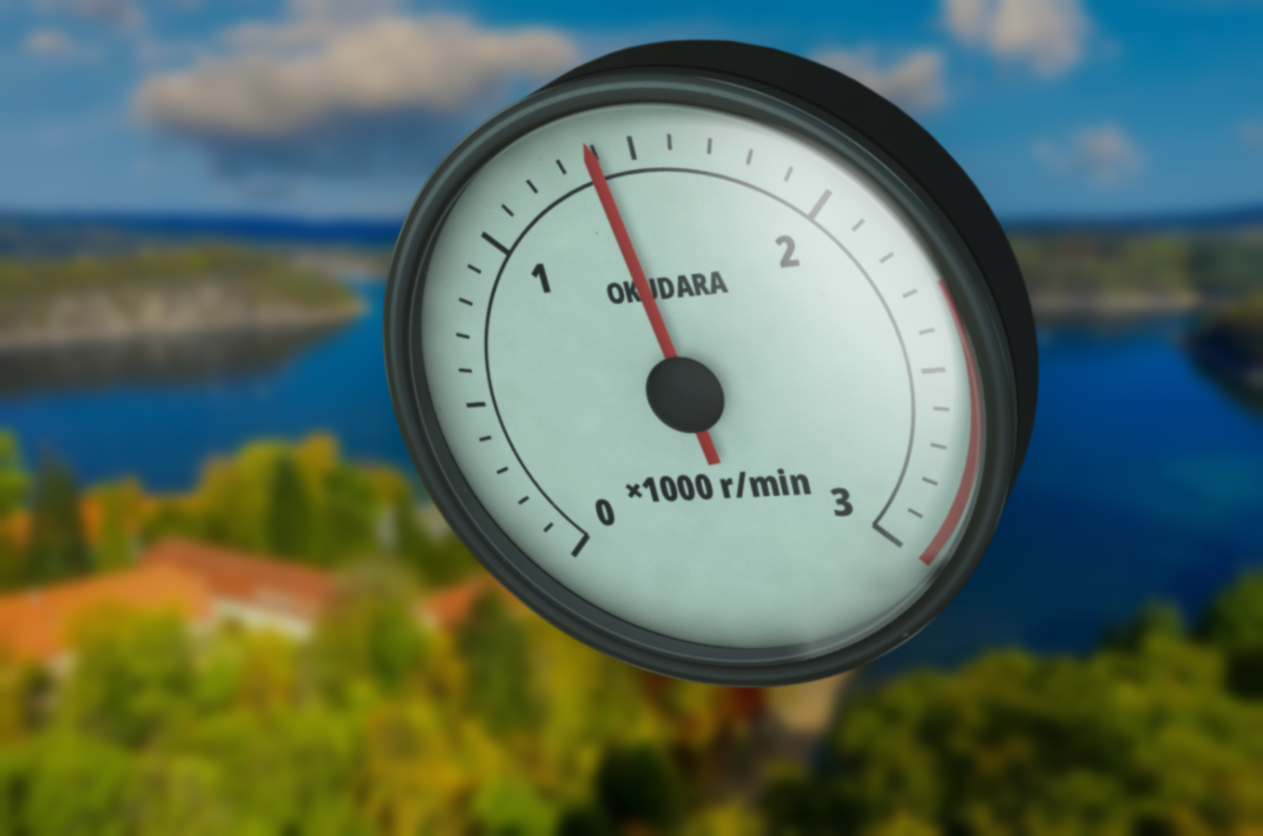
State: 1400 rpm
